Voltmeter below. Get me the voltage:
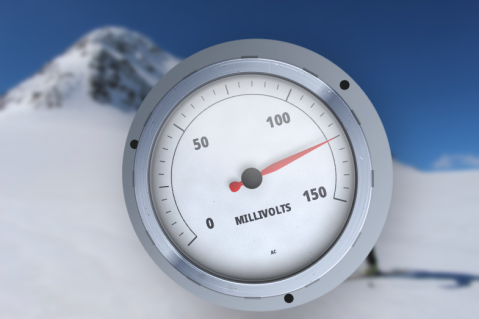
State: 125 mV
